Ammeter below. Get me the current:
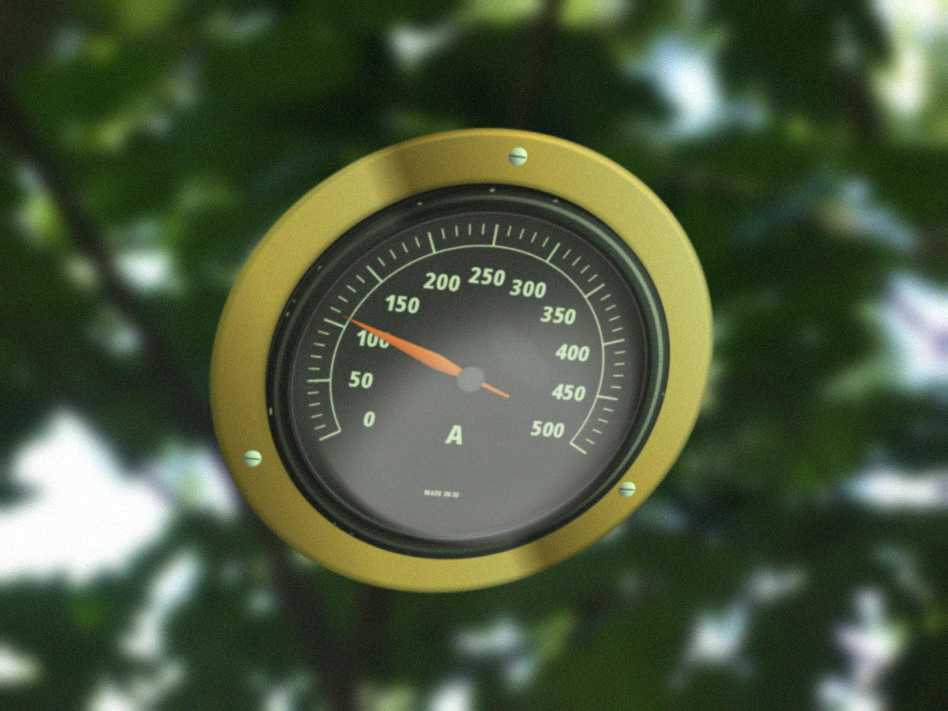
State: 110 A
